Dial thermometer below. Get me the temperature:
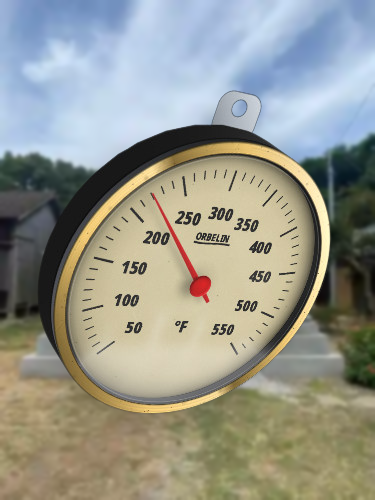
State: 220 °F
